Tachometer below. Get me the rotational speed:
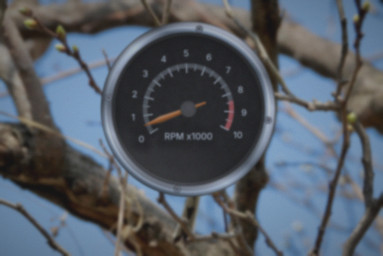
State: 500 rpm
